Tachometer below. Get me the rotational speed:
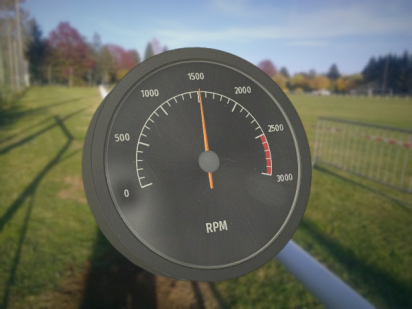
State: 1500 rpm
